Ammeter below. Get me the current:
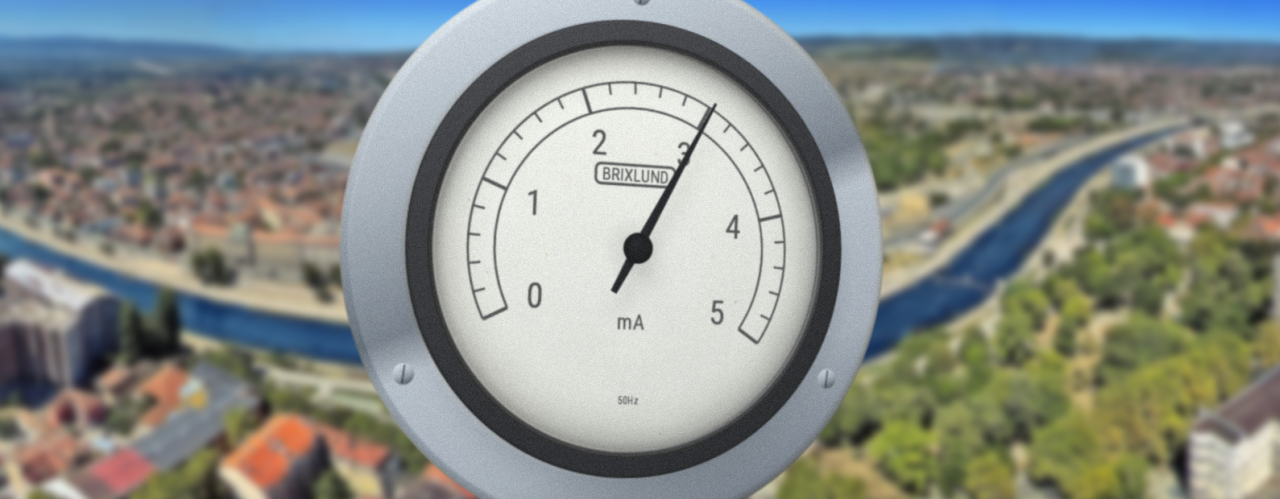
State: 3 mA
